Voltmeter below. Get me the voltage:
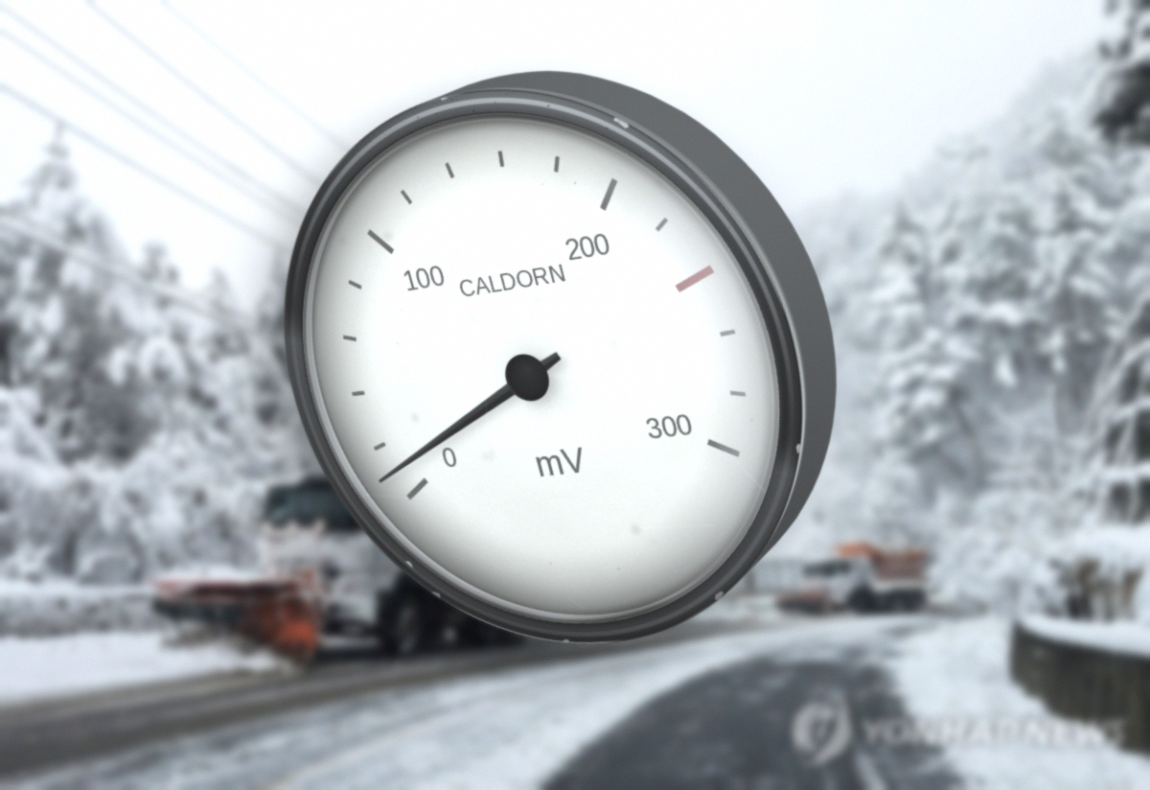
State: 10 mV
